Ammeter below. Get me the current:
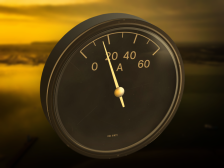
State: 15 A
